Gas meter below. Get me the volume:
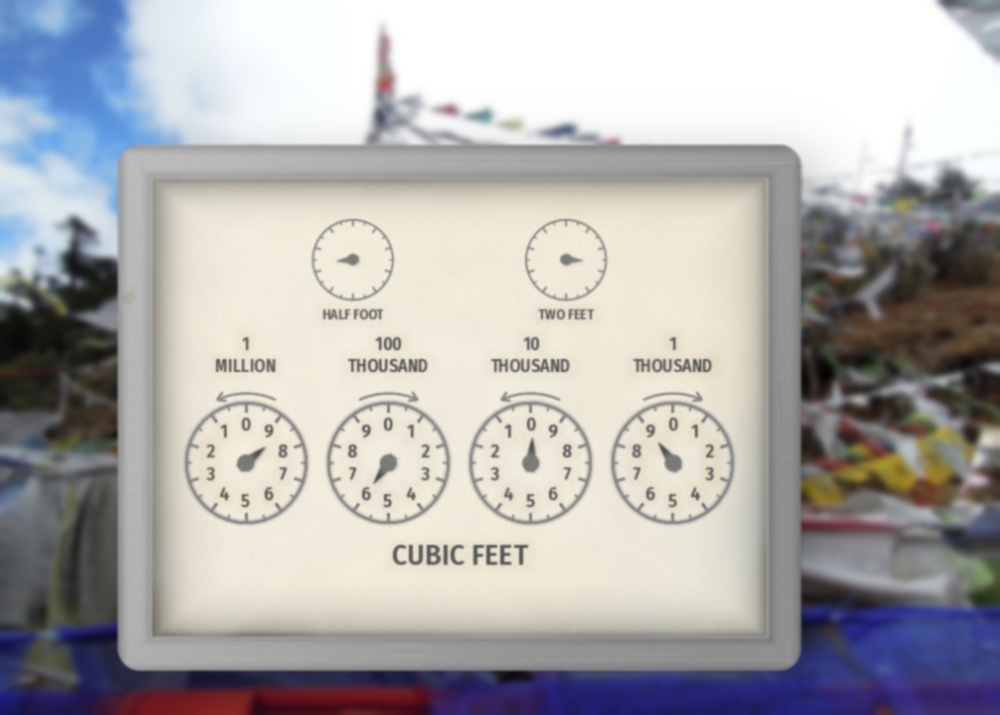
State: 859900 ft³
